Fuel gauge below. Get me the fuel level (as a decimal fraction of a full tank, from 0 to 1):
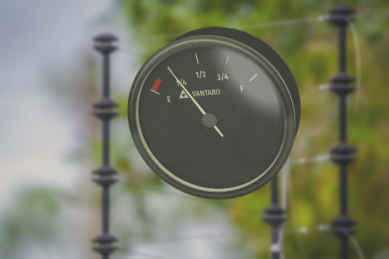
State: 0.25
